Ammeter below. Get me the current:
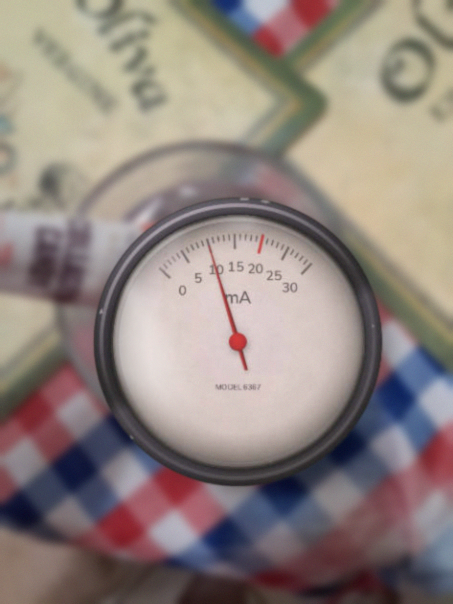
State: 10 mA
